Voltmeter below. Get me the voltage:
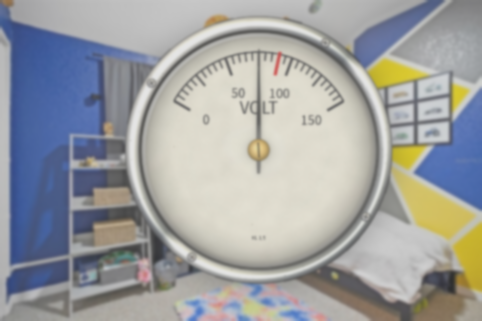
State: 75 V
